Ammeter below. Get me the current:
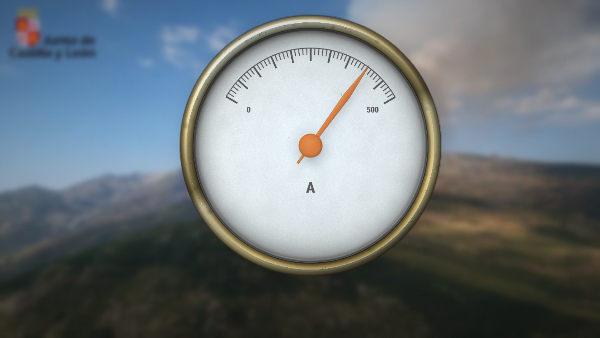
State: 400 A
